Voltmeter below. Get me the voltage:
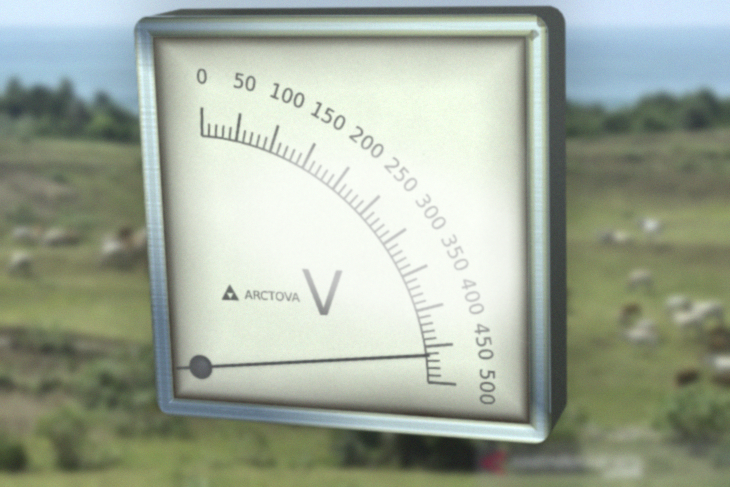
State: 460 V
